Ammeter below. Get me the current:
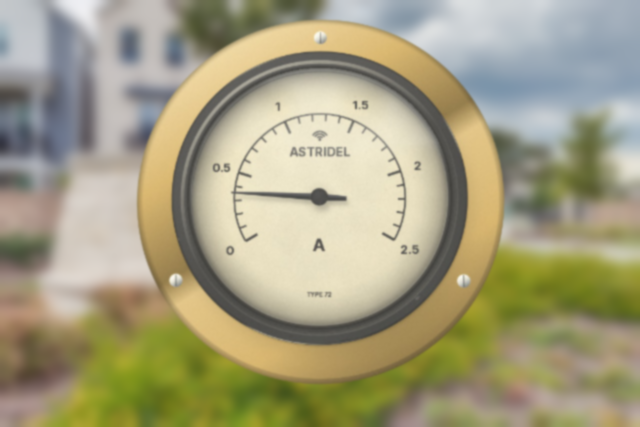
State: 0.35 A
